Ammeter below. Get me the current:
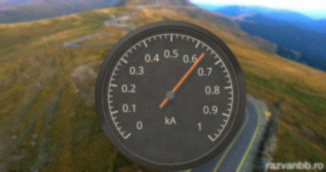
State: 0.64 kA
